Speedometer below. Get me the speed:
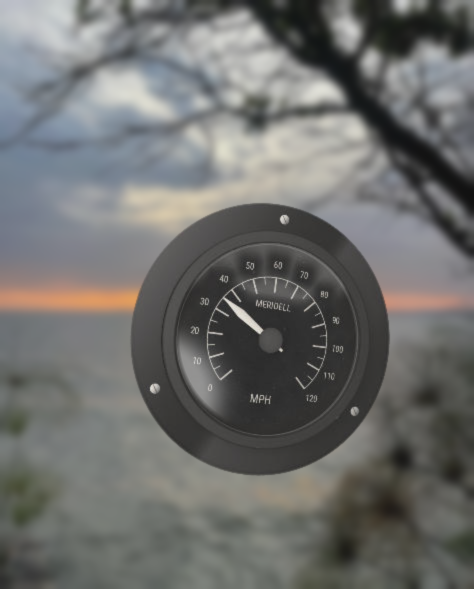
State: 35 mph
